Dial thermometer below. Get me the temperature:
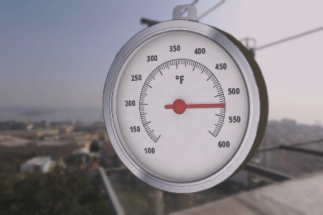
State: 525 °F
